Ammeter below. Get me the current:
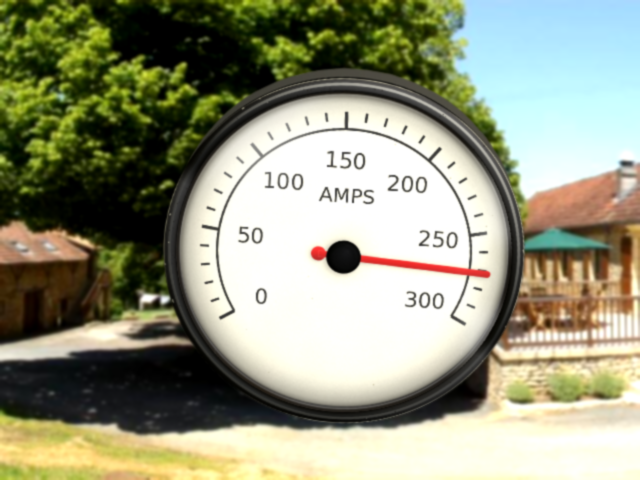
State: 270 A
